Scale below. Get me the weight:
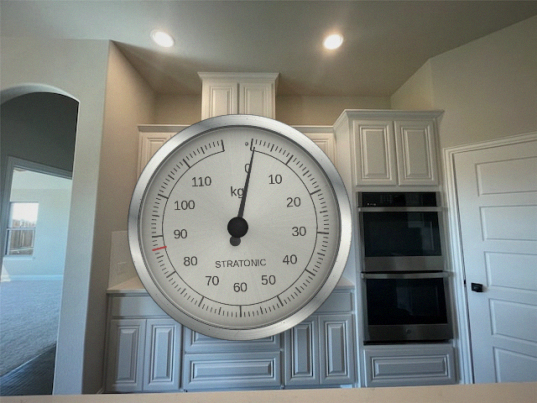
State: 1 kg
